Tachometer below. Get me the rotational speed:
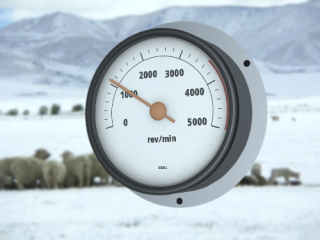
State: 1100 rpm
